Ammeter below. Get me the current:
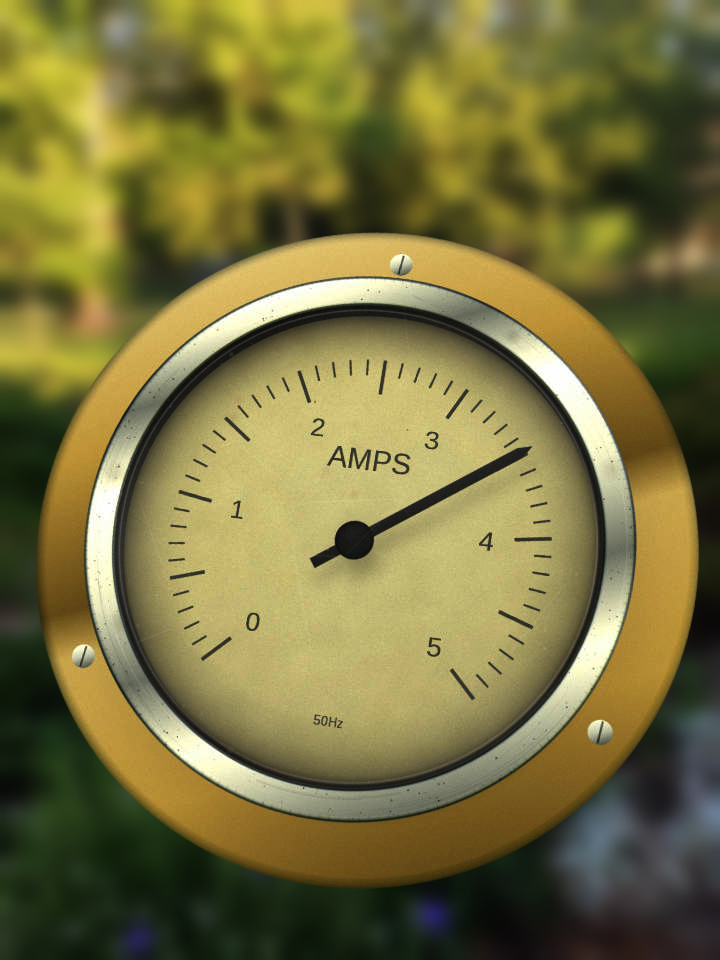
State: 3.5 A
